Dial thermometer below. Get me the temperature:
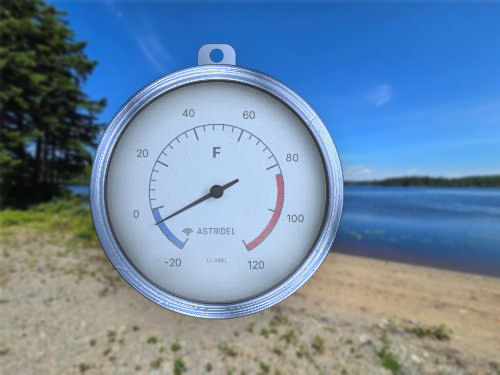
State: -6 °F
